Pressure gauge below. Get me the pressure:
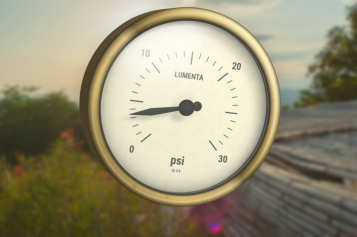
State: 3.5 psi
